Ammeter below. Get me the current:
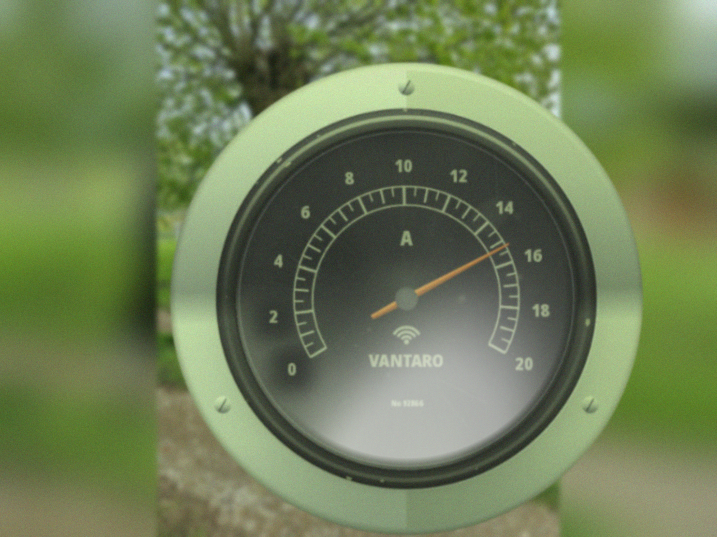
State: 15.25 A
